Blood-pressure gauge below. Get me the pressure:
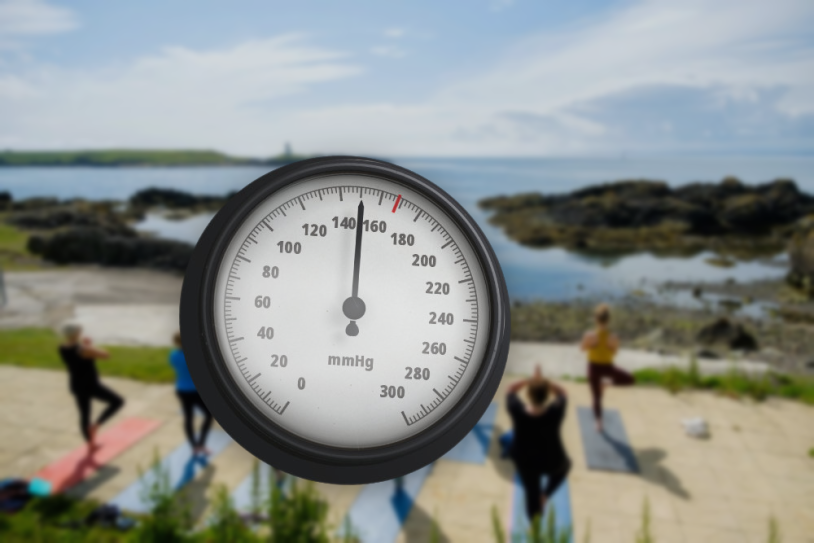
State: 150 mmHg
